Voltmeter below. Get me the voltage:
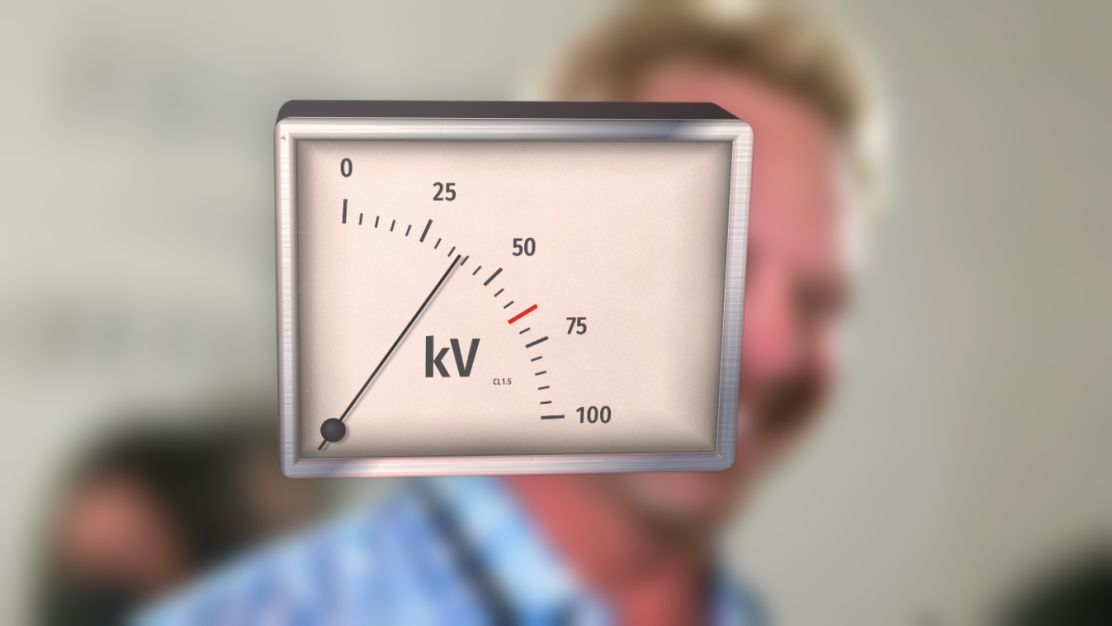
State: 37.5 kV
